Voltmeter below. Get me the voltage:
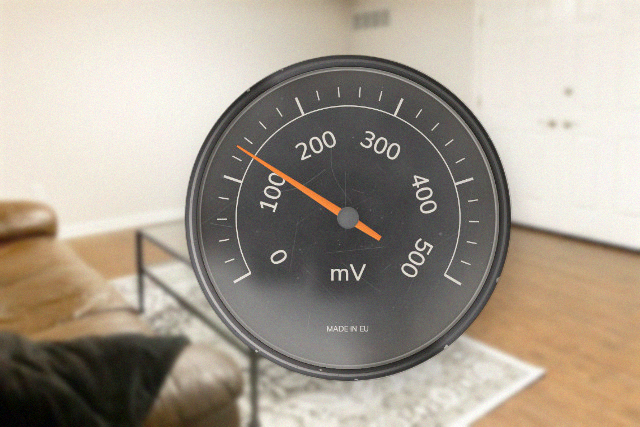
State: 130 mV
